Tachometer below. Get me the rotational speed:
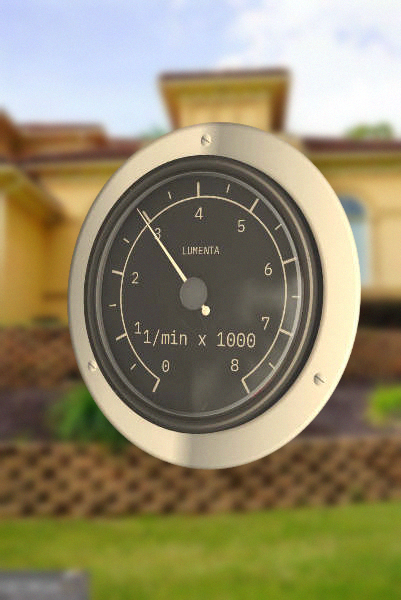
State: 3000 rpm
